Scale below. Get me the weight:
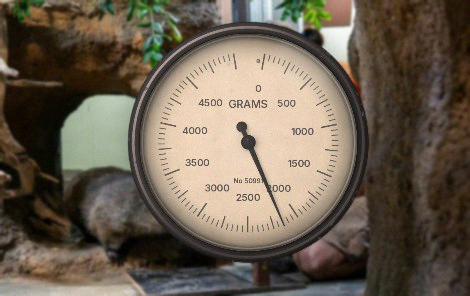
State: 2150 g
